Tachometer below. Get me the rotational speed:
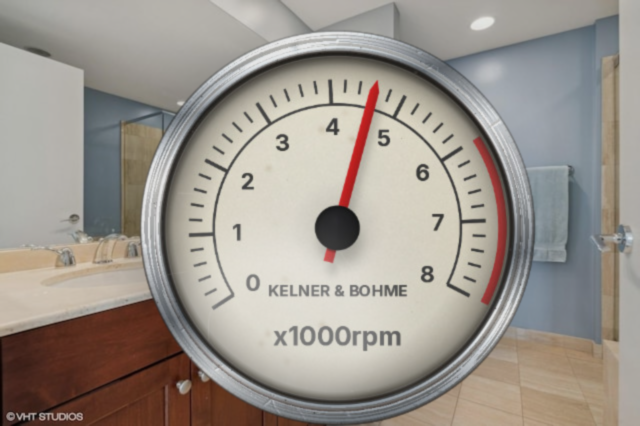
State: 4600 rpm
